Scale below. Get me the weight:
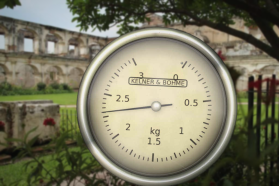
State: 2.3 kg
